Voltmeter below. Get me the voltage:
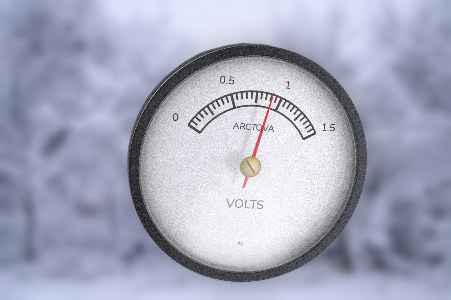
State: 0.9 V
